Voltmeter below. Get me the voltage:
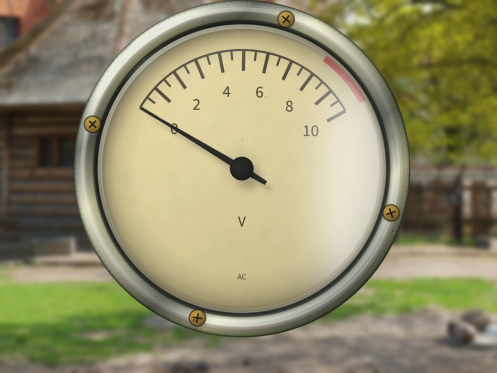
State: 0 V
